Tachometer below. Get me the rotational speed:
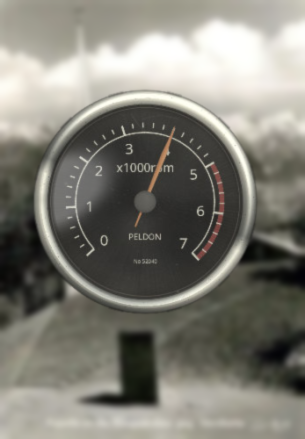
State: 4000 rpm
